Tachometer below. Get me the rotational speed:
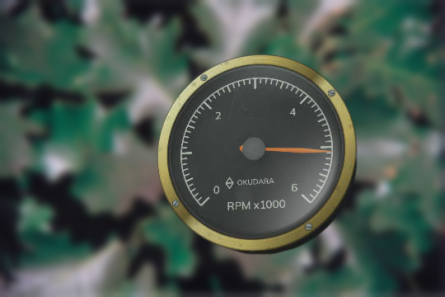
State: 5100 rpm
